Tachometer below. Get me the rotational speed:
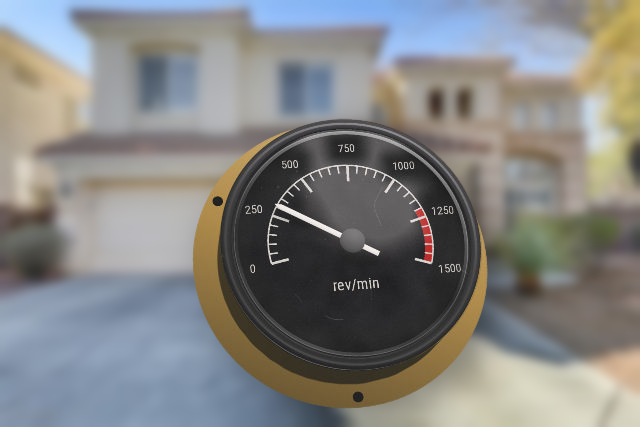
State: 300 rpm
